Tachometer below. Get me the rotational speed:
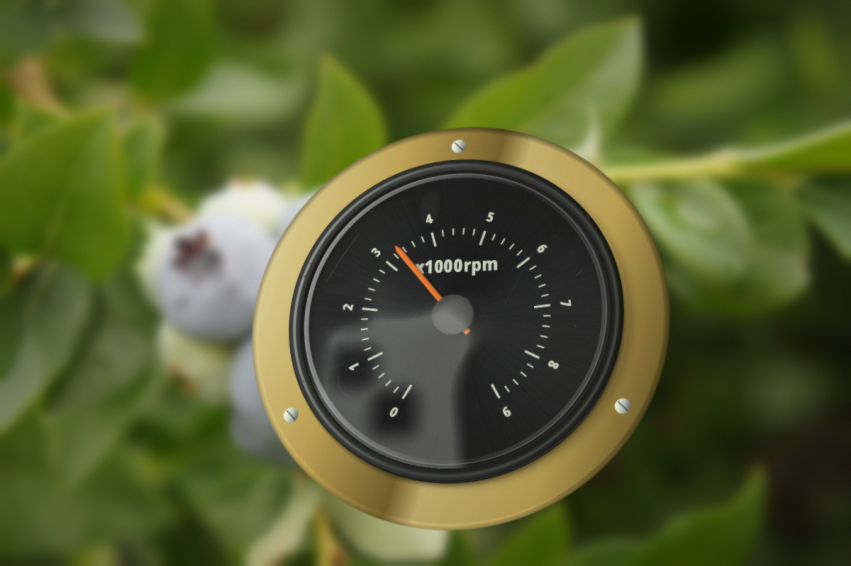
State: 3300 rpm
